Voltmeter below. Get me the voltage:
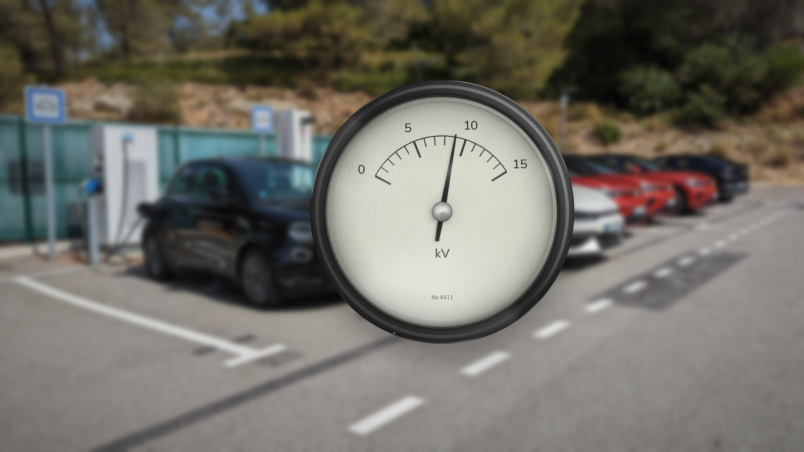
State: 9 kV
